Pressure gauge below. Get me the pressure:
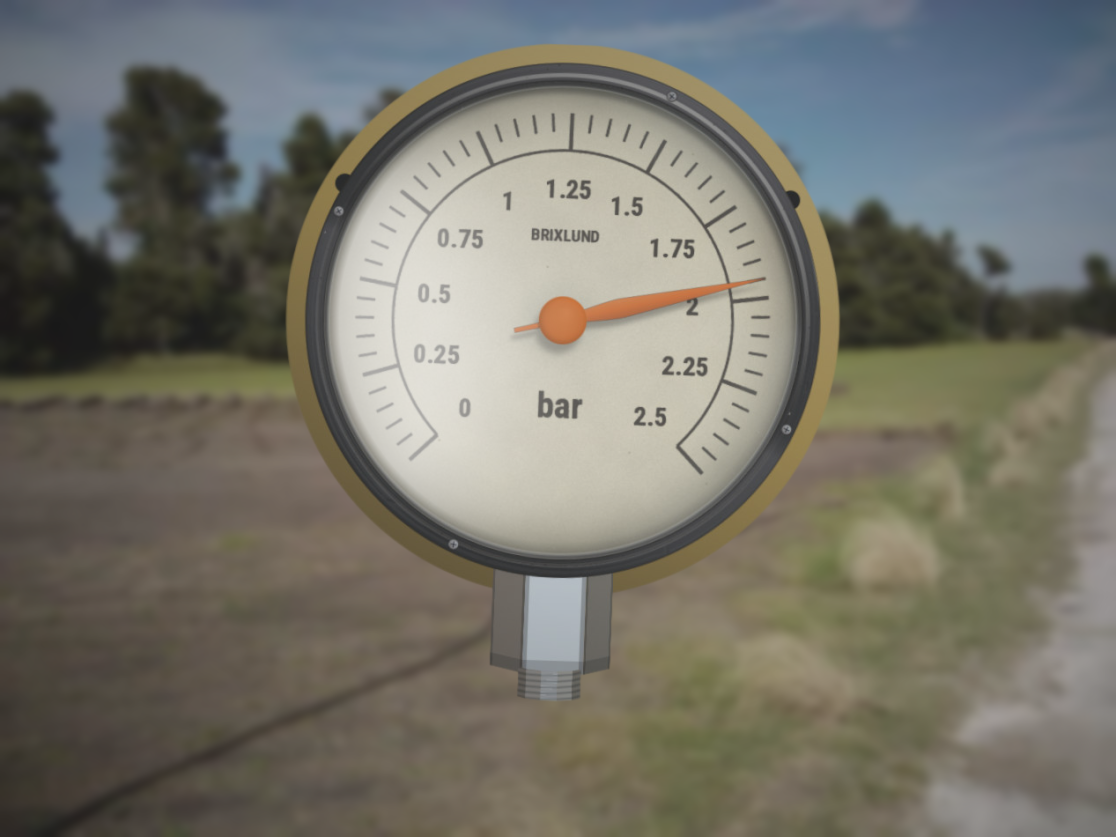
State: 1.95 bar
